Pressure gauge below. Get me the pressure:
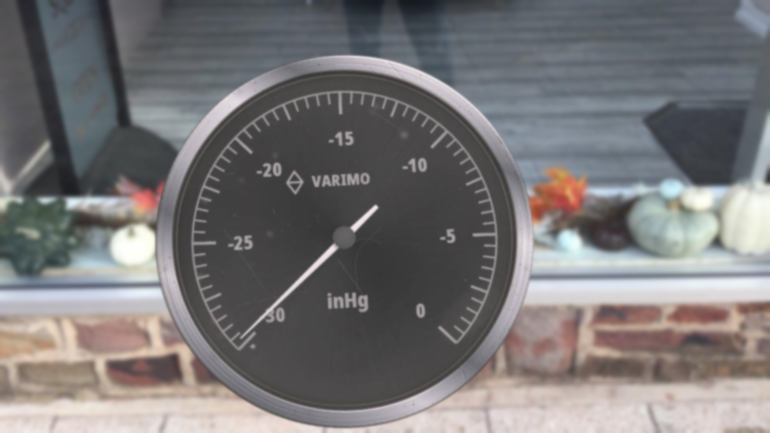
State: -29.75 inHg
